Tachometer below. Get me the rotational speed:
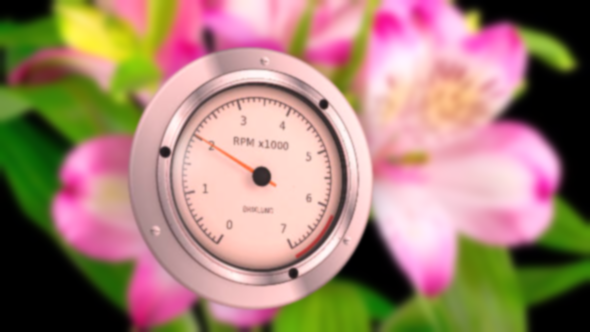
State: 2000 rpm
